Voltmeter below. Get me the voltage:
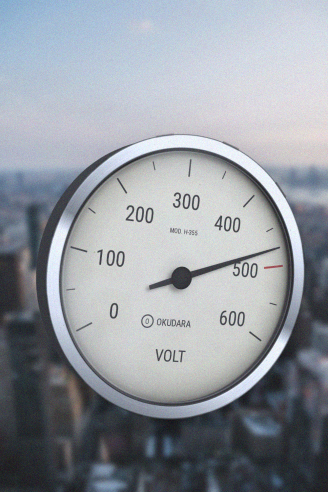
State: 475 V
